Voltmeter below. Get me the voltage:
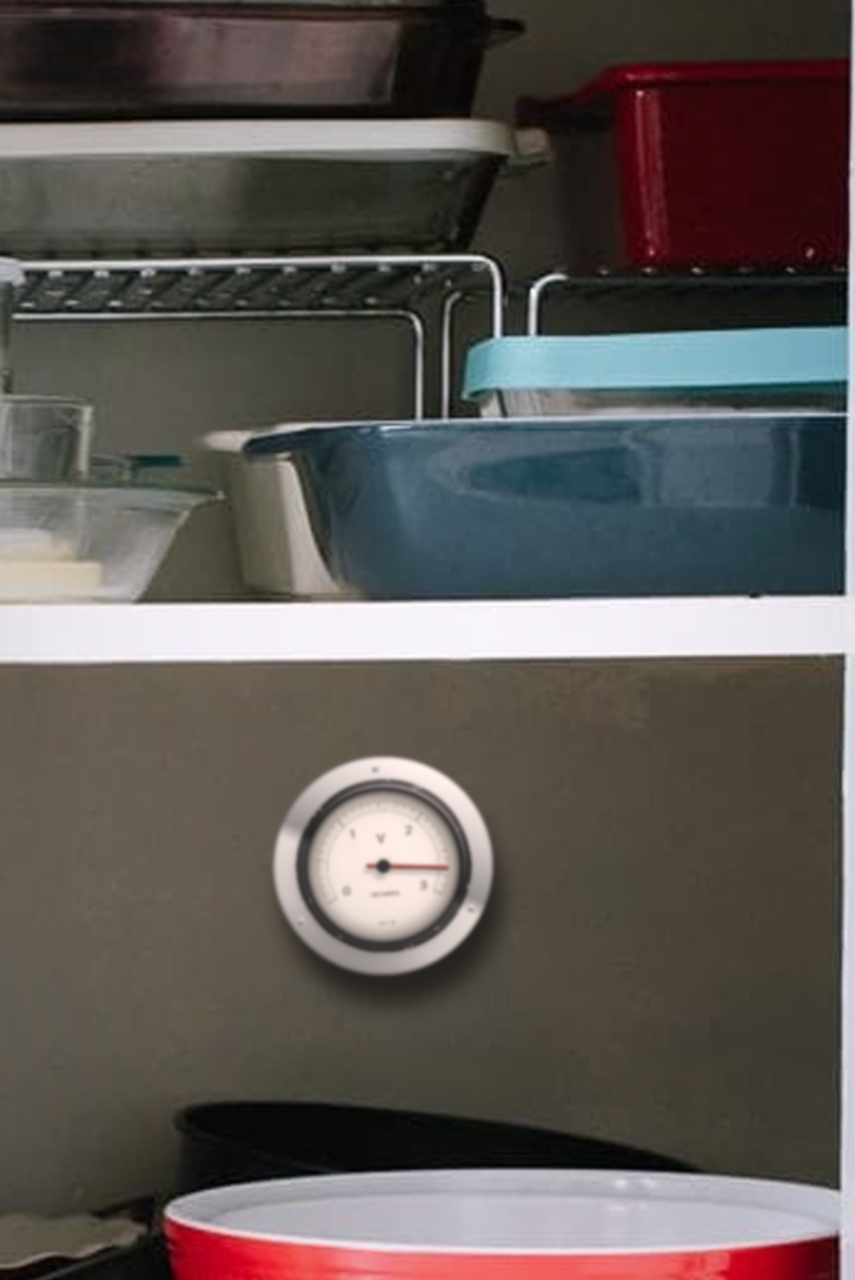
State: 2.7 V
